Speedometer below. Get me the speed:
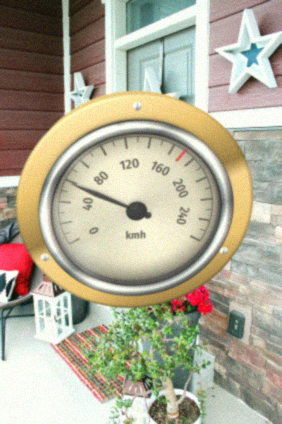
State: 60 km/h
